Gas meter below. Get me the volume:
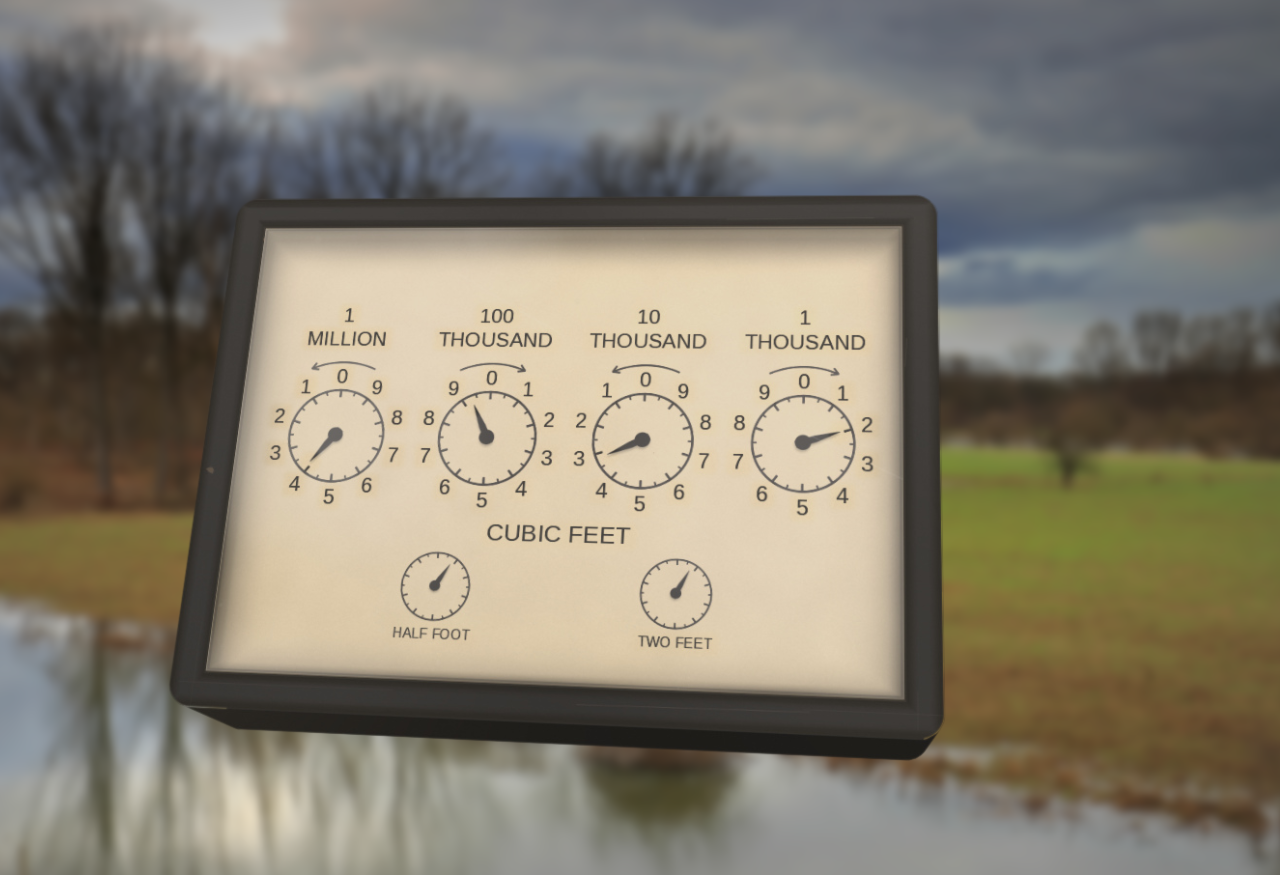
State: 393200 ft³
